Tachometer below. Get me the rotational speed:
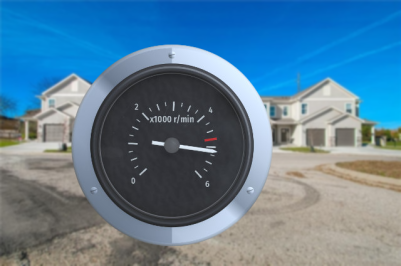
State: 5125 rpm
